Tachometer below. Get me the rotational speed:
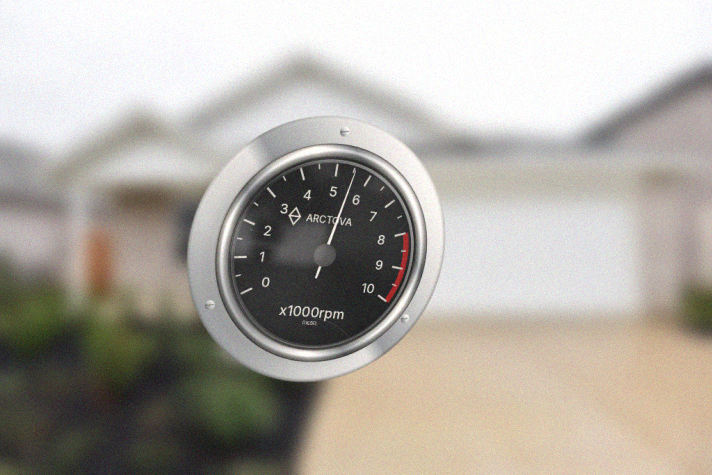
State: 5500 rpm
